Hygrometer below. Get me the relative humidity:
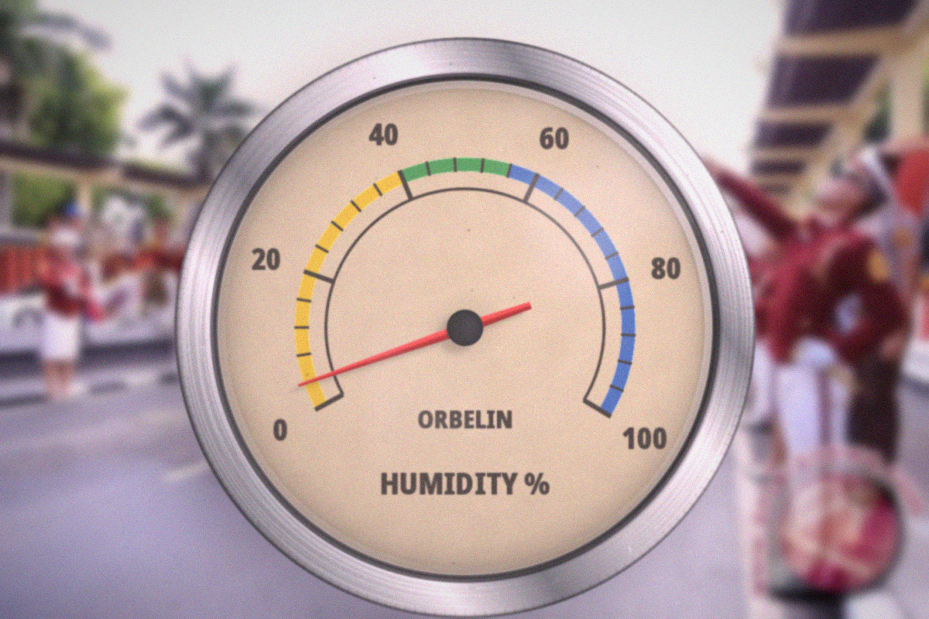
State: 4 %
